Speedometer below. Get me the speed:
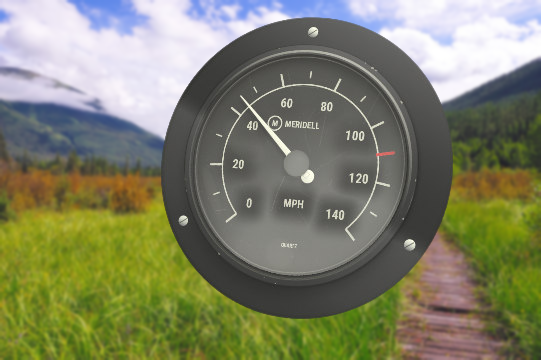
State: 45 mph
